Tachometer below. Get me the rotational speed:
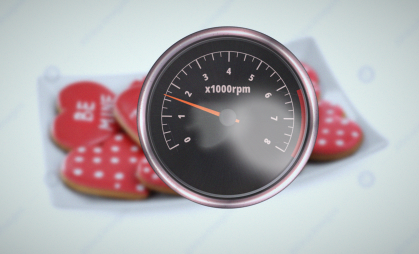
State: 1625 rpm
